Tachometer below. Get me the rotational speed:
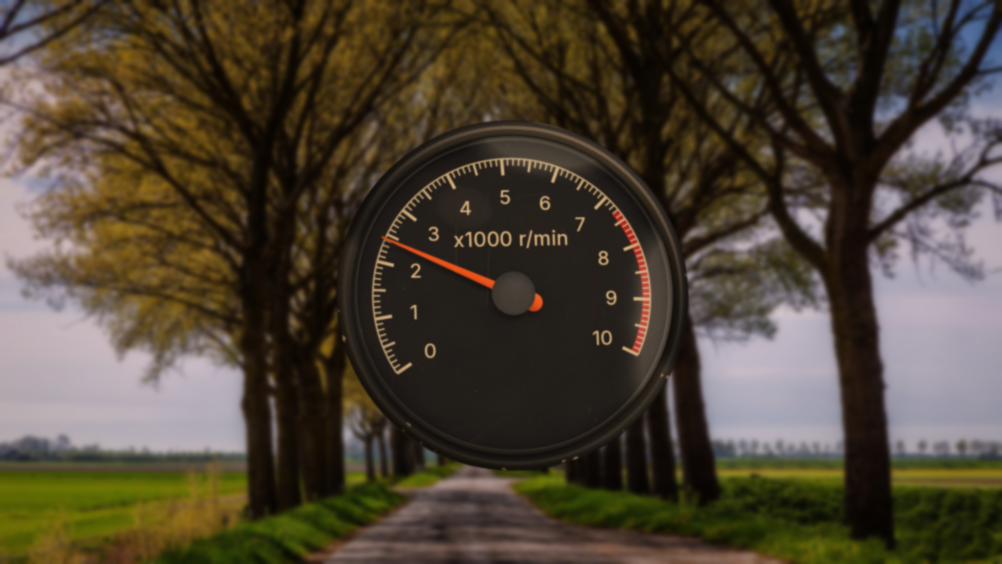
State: 2400 rpm
